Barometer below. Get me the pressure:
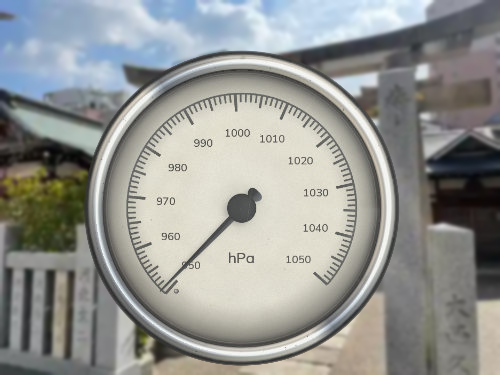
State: 951 hPa
